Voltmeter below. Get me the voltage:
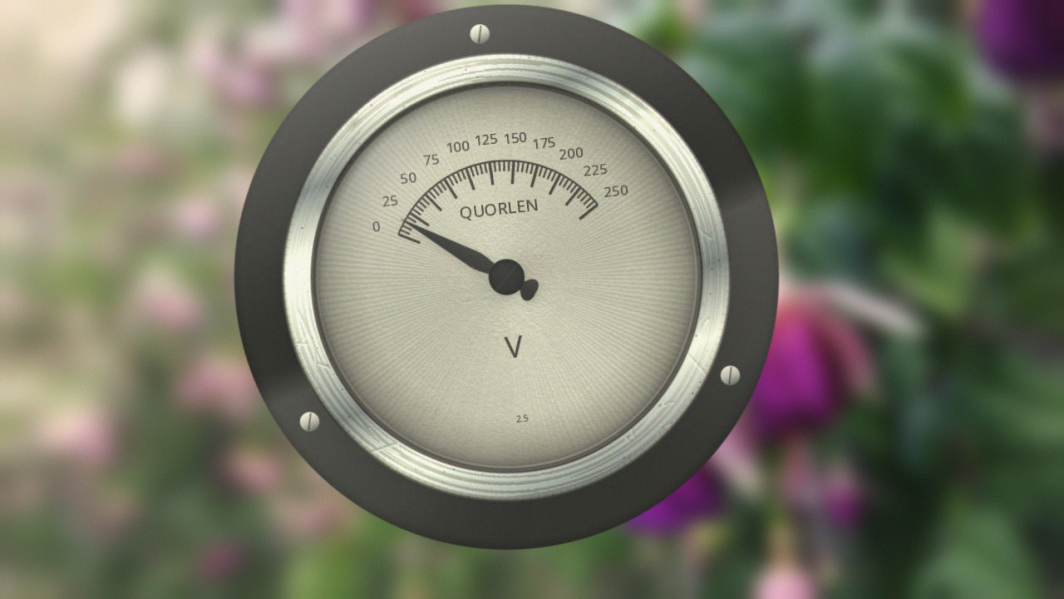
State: 15 V
